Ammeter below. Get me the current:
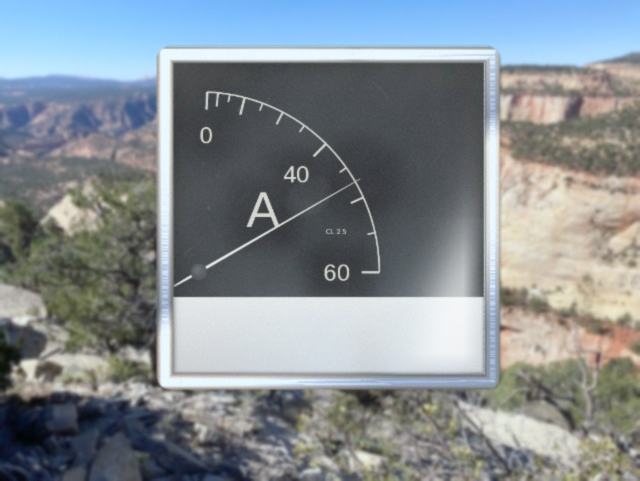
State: 47.5 A
